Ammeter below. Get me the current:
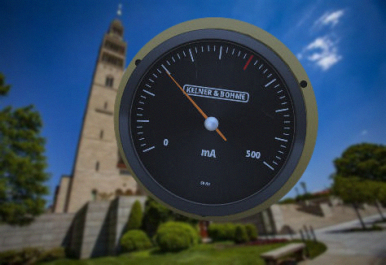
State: 150 mA
